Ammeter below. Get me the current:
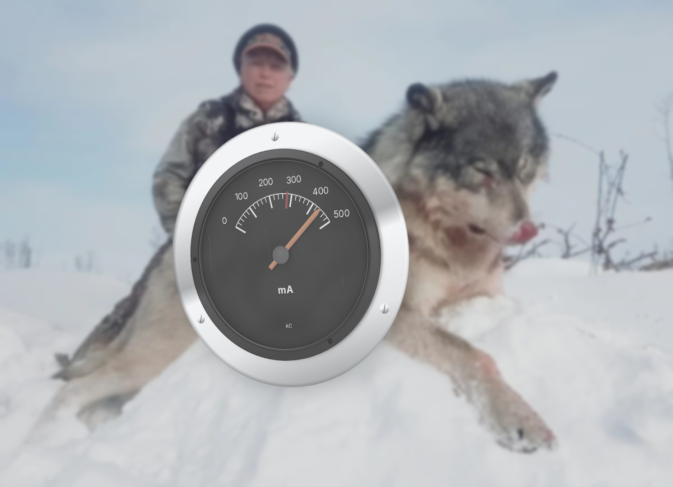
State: 440 mA
